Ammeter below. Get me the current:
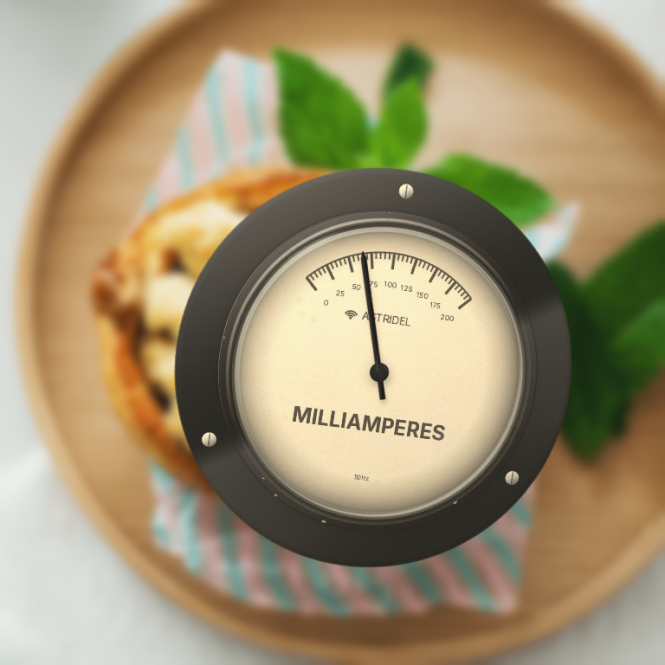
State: 65 mA
